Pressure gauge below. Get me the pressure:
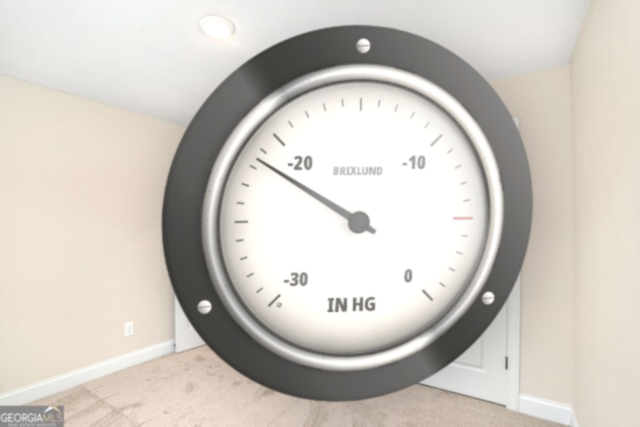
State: -21.5 inHg
